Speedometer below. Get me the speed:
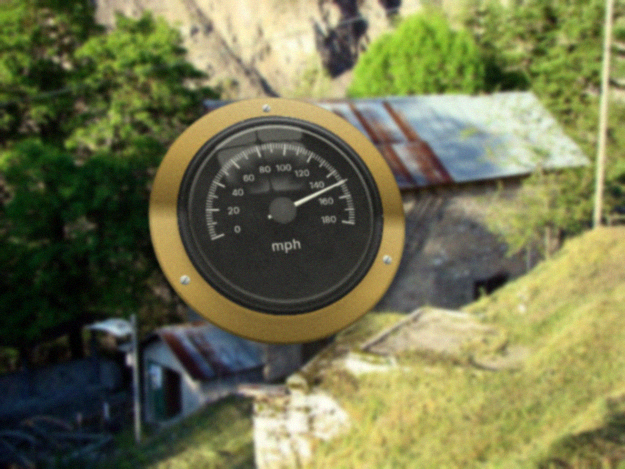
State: 150 mph
